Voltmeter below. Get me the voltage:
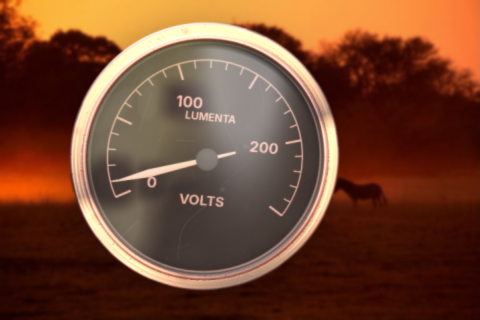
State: 10 V
